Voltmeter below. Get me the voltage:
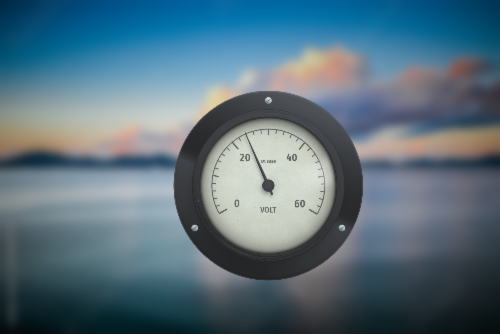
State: 24 V
